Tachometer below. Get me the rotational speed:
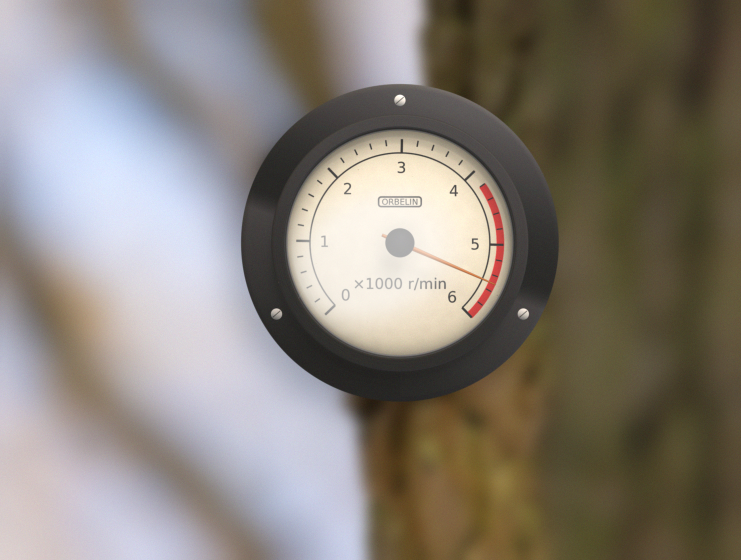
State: 5500 rpm
